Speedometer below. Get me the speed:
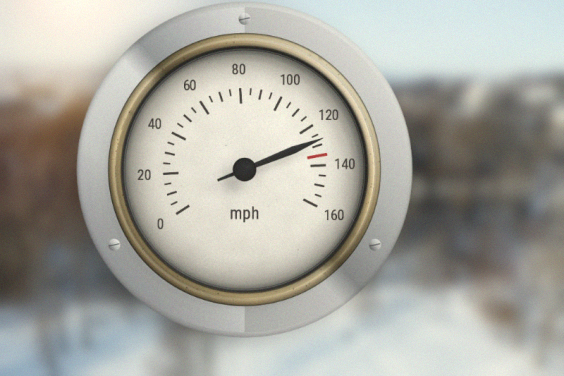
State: 127.5 mph
